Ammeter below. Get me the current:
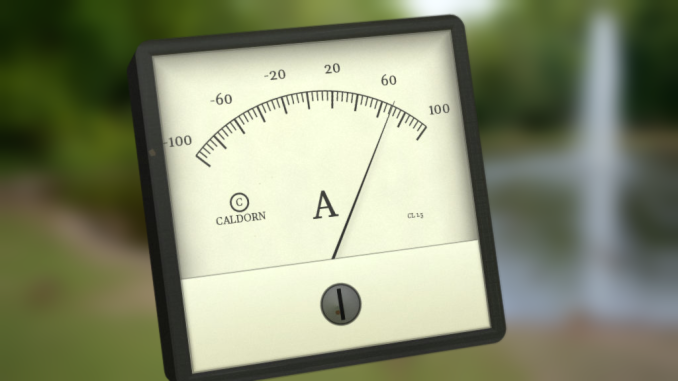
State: 68 A
